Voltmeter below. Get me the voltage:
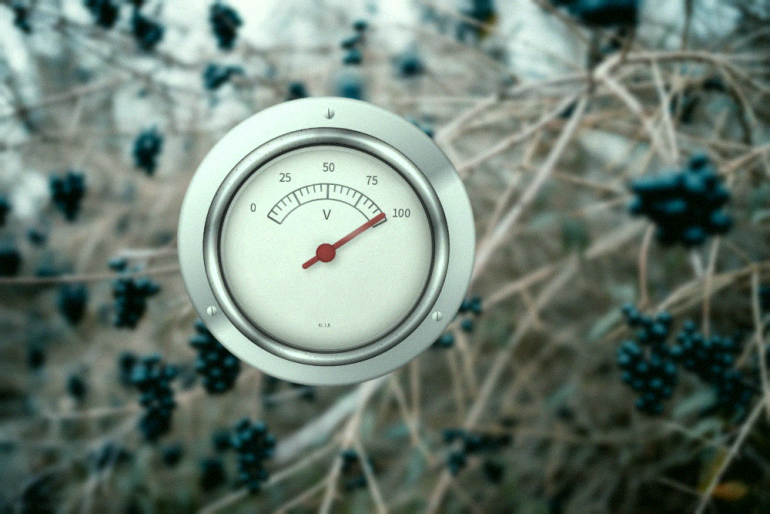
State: 95 V
